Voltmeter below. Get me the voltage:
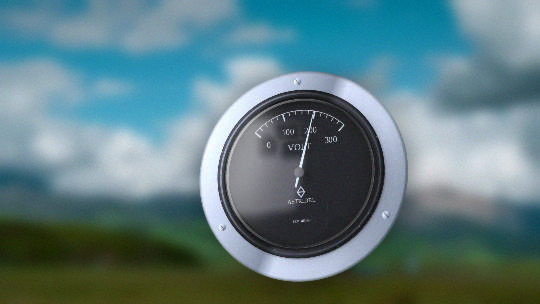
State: 200 V
